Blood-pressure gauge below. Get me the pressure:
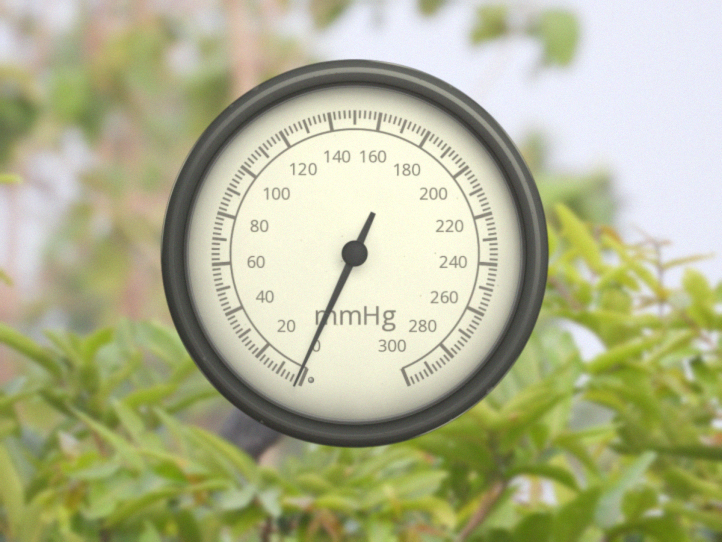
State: 2 mmHg
